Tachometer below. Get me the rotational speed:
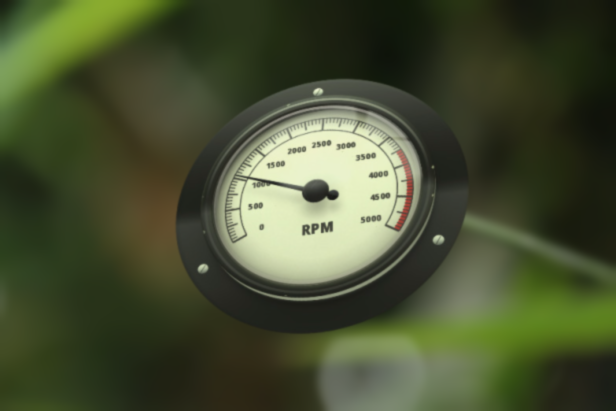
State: 1000 rpm
